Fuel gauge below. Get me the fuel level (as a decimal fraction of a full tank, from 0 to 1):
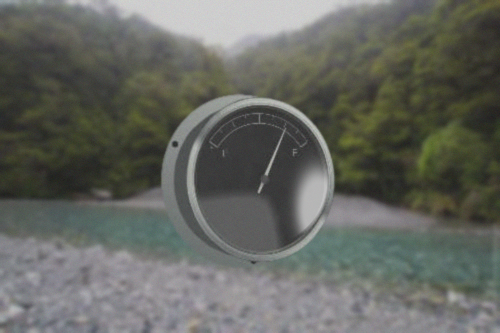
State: 0.75
